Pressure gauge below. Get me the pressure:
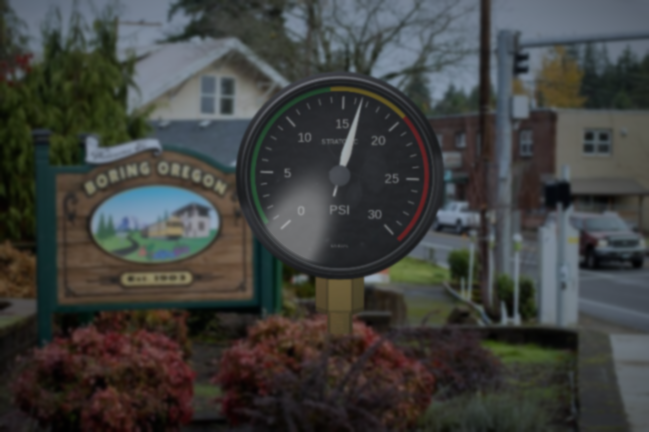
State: 16.5 psi
